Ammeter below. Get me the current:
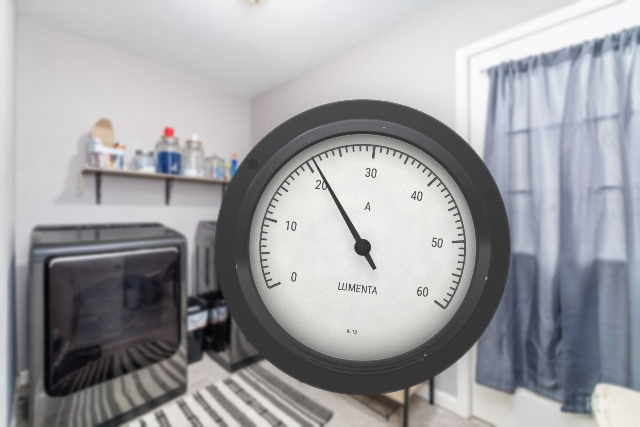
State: 21 A
